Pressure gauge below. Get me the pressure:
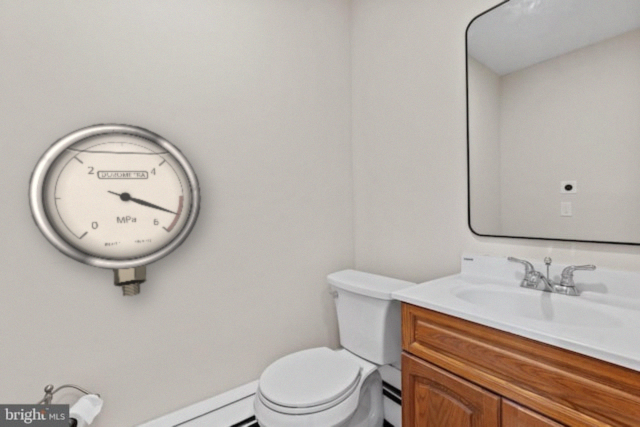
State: 5.5 MPa
